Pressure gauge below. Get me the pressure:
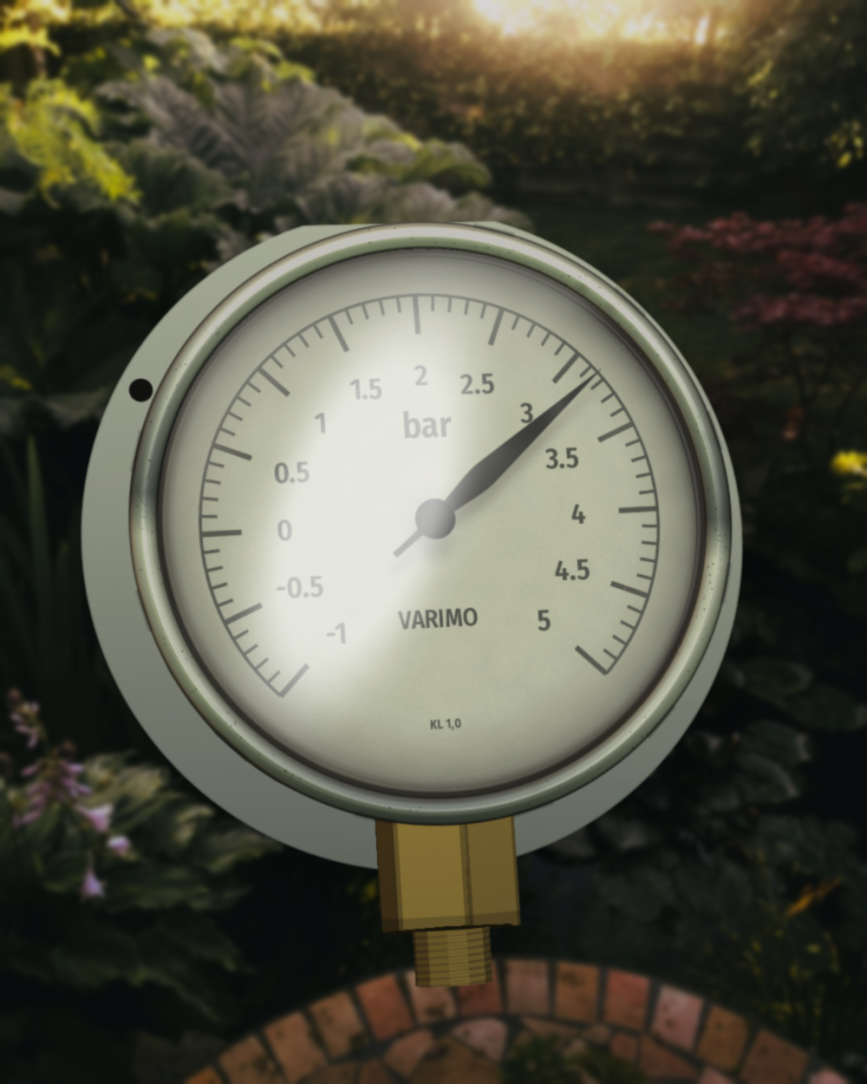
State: 3.15 bar
